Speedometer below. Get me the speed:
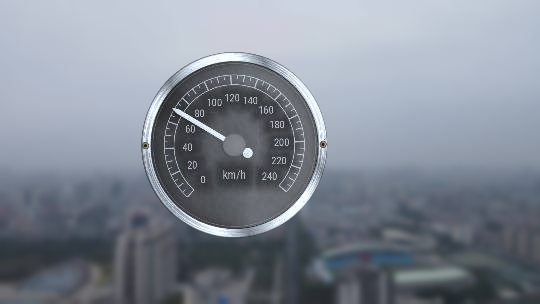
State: 70 km/h
